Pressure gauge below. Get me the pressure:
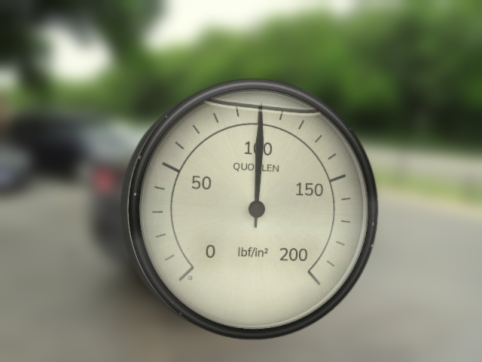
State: 100 psi
